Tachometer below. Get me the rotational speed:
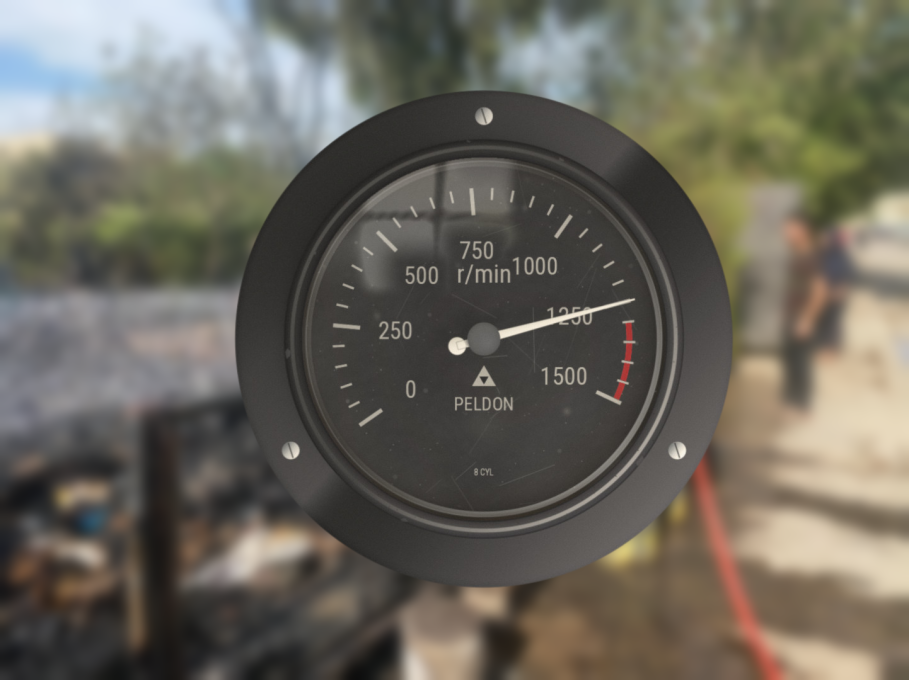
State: 1250 rpm
